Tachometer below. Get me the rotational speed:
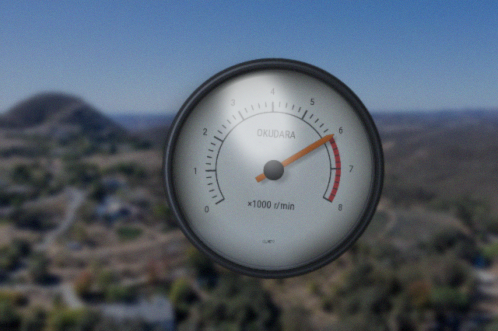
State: 6000 rpm
